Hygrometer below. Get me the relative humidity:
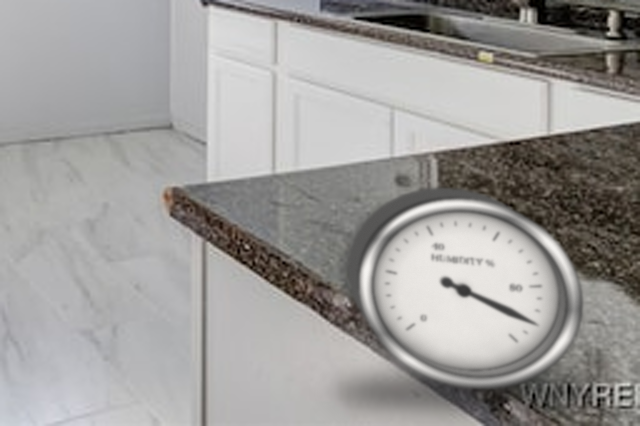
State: 92 %
